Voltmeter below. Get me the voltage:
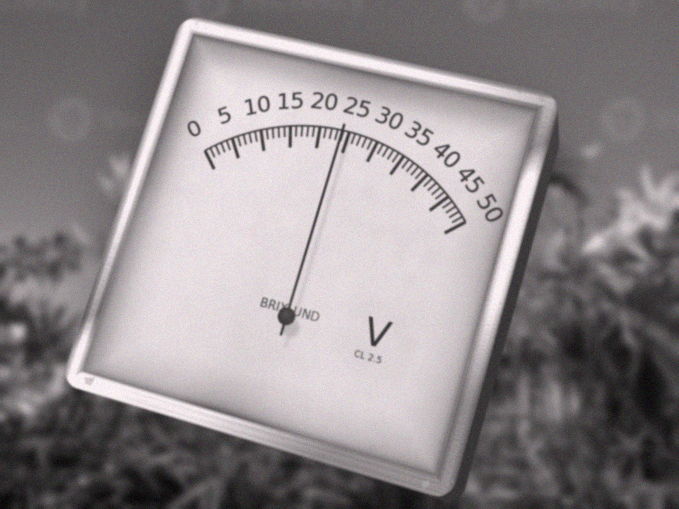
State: 24 V
